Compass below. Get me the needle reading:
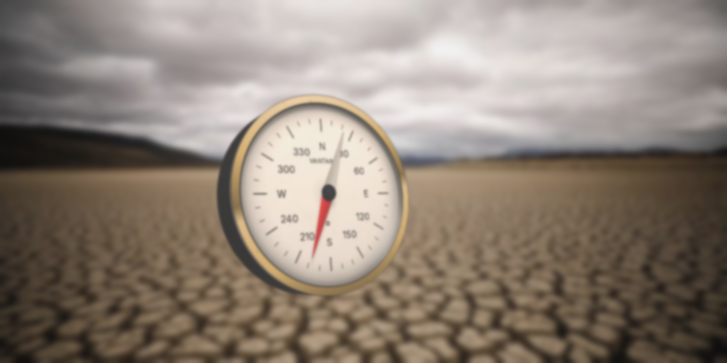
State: 200 °
